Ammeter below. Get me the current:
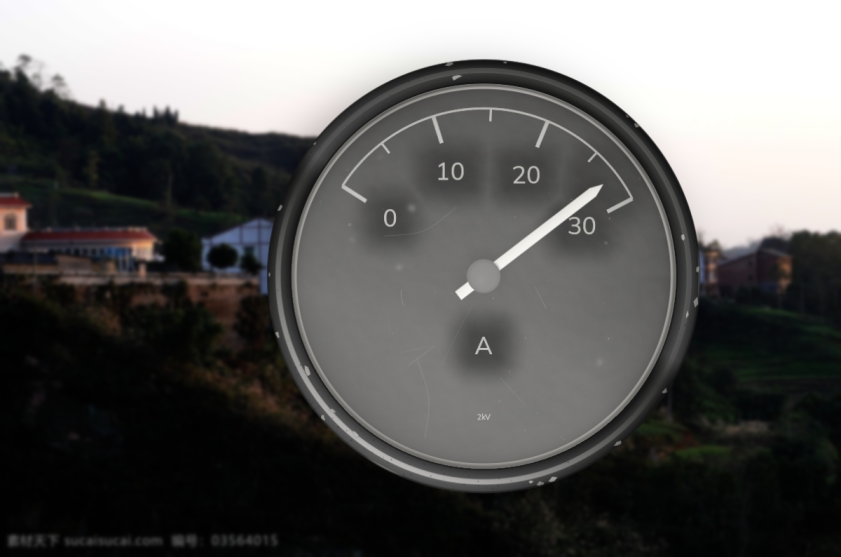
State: 27.5 A
